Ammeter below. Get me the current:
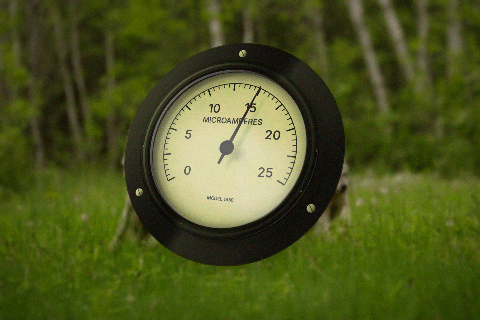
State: 15 µA
